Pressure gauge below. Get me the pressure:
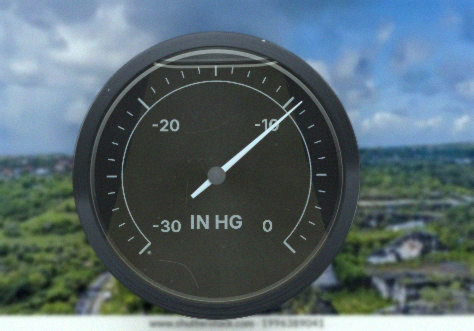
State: -9.5 inHg
